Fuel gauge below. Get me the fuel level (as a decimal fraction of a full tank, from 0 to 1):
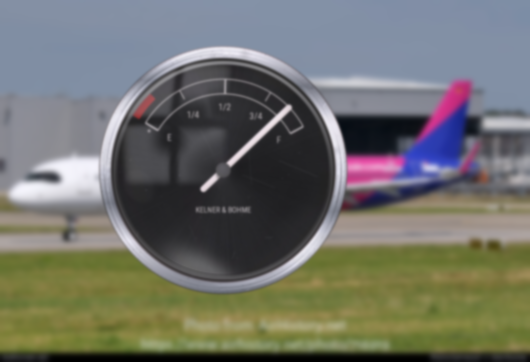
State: 0.875
